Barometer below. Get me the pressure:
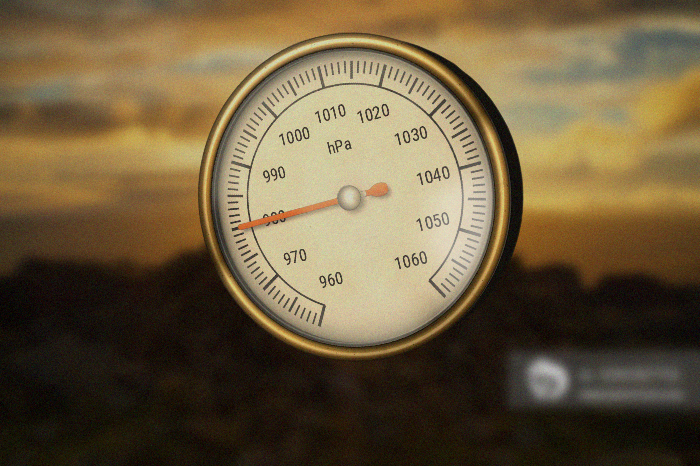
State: 980 hPa
